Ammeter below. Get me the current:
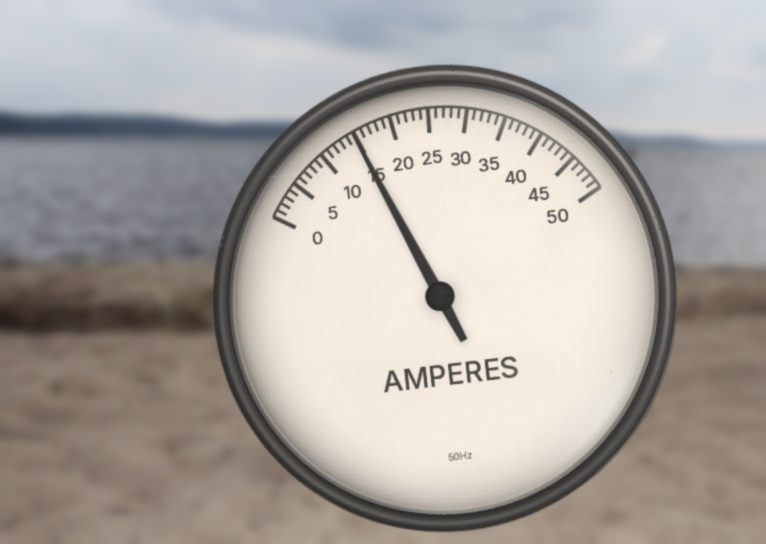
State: 15 A
